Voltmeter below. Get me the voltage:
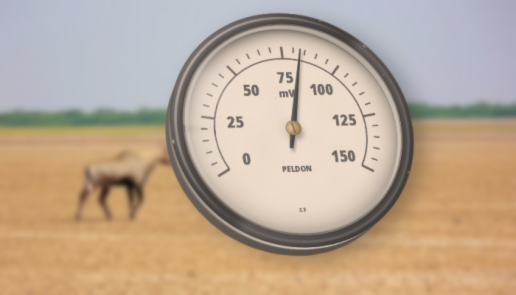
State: 82.5 mV
